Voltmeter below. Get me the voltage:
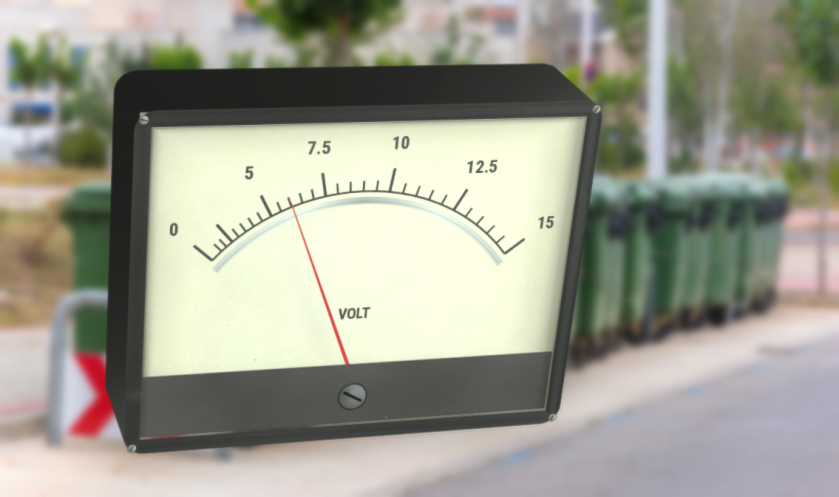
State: 6 V
